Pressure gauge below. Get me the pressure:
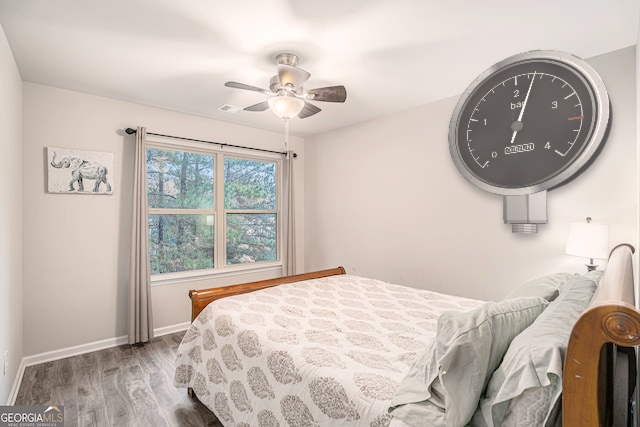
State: 2.3 bar
